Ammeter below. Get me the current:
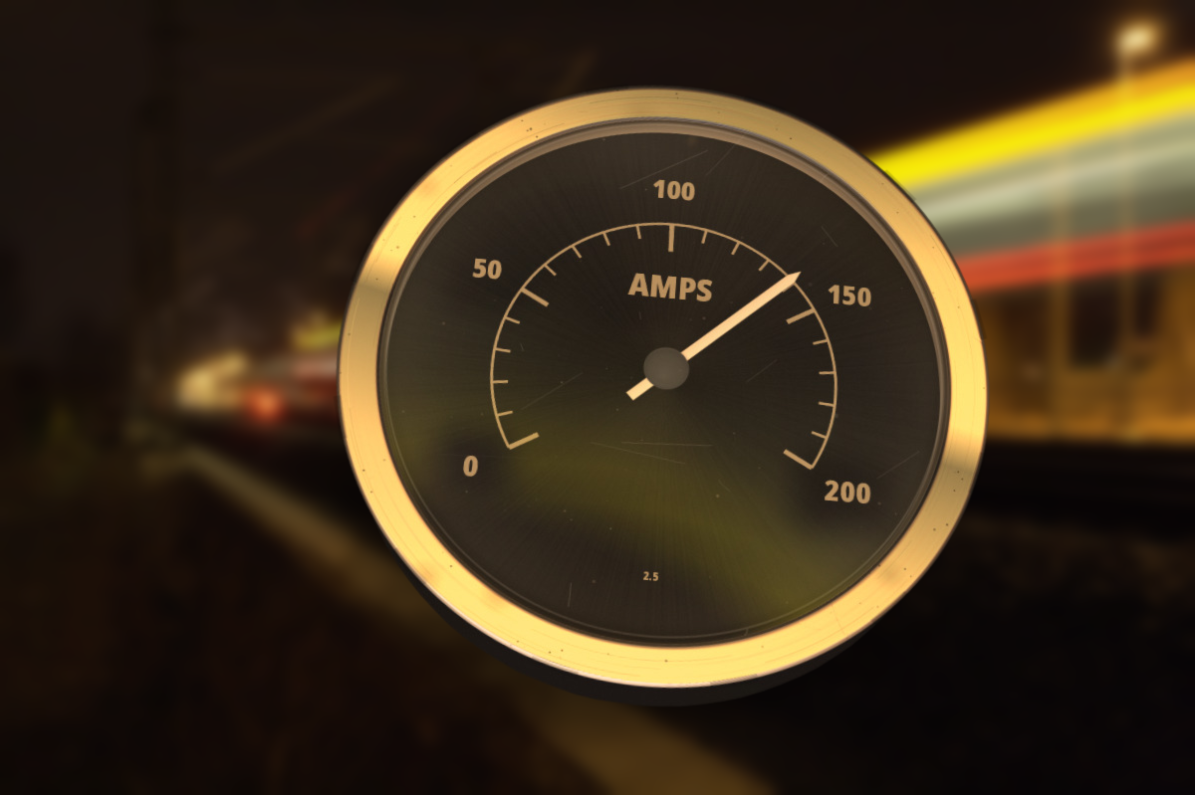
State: 140 A
